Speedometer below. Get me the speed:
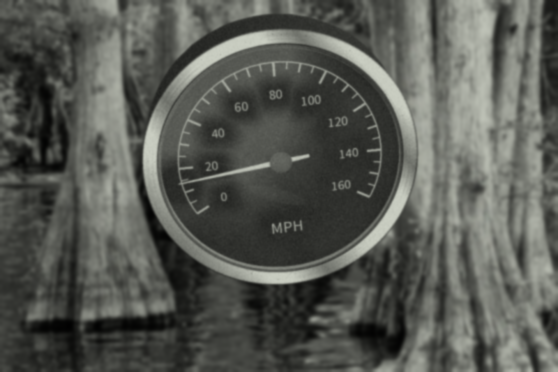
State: 15 mph
